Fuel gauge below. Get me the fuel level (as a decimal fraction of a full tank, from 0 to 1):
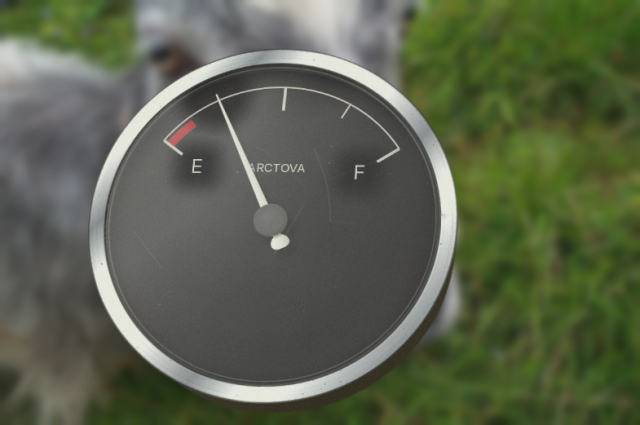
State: 0.25
